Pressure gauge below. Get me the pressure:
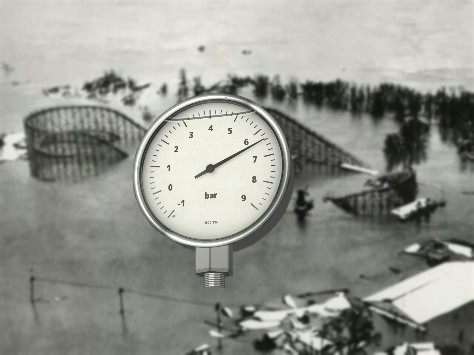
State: 6.4 bar
